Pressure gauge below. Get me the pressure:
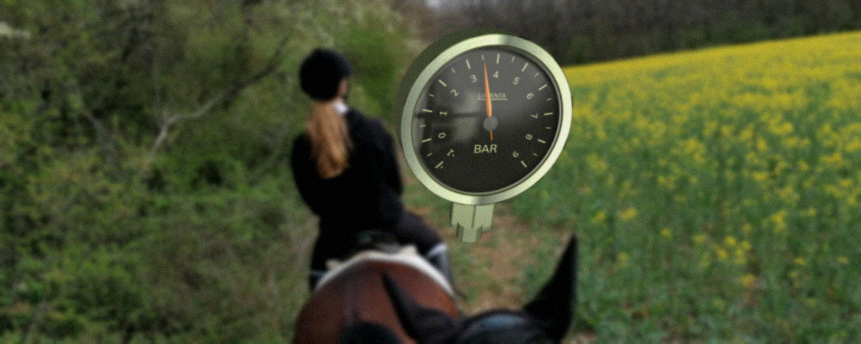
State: 3.5 bar
